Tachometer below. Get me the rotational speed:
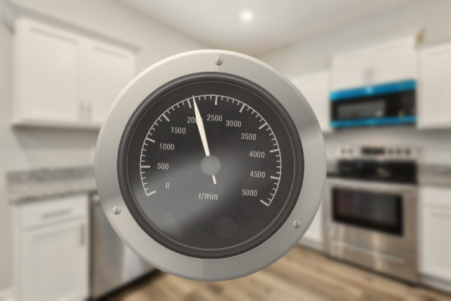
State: 2100 rpm
